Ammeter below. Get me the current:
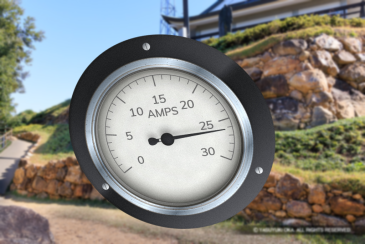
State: 26 A
